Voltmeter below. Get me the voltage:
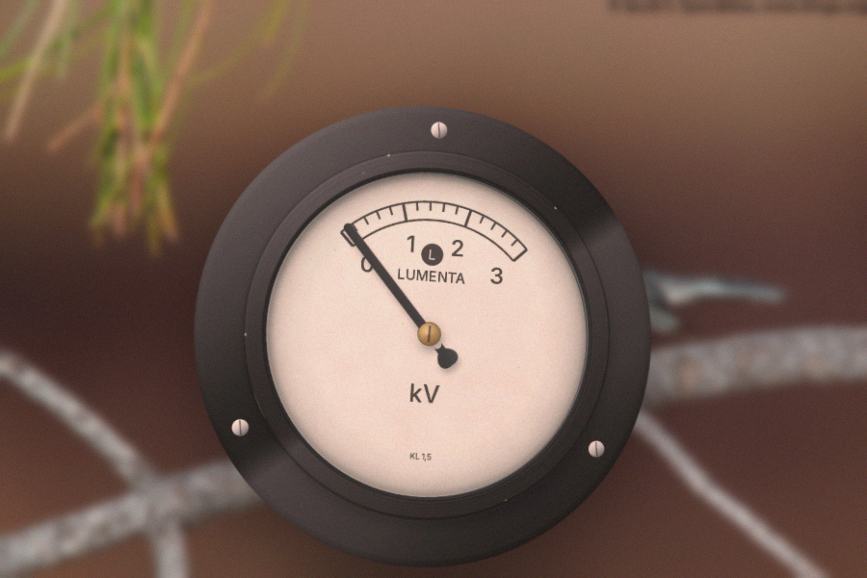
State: 0.1 kV
